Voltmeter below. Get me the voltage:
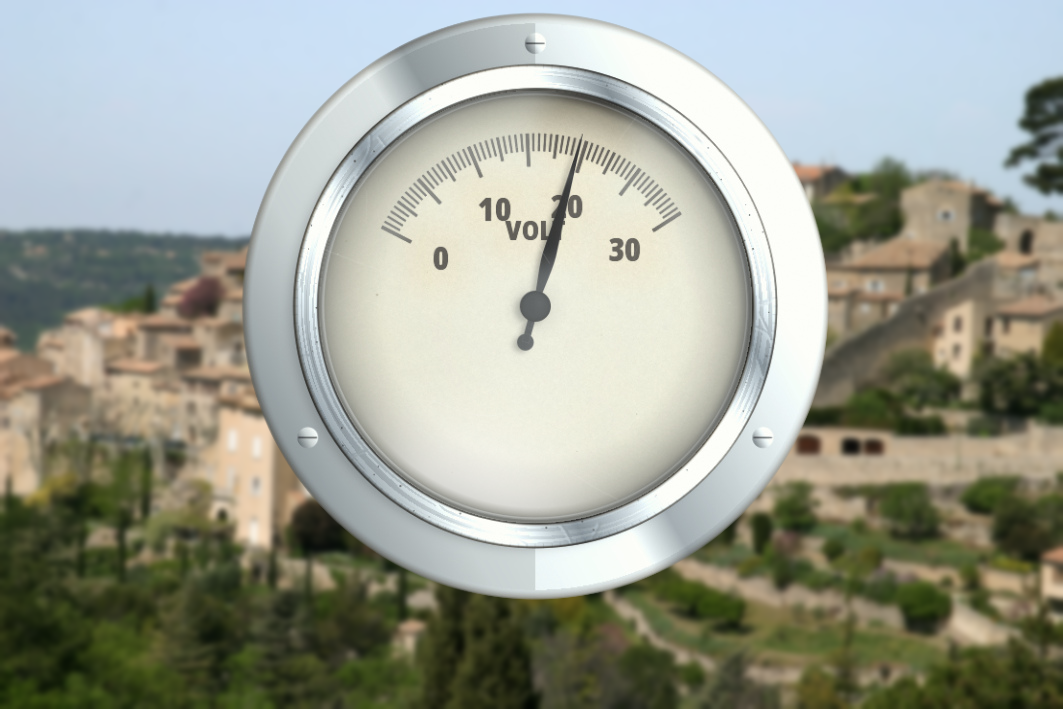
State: 19.5 V
